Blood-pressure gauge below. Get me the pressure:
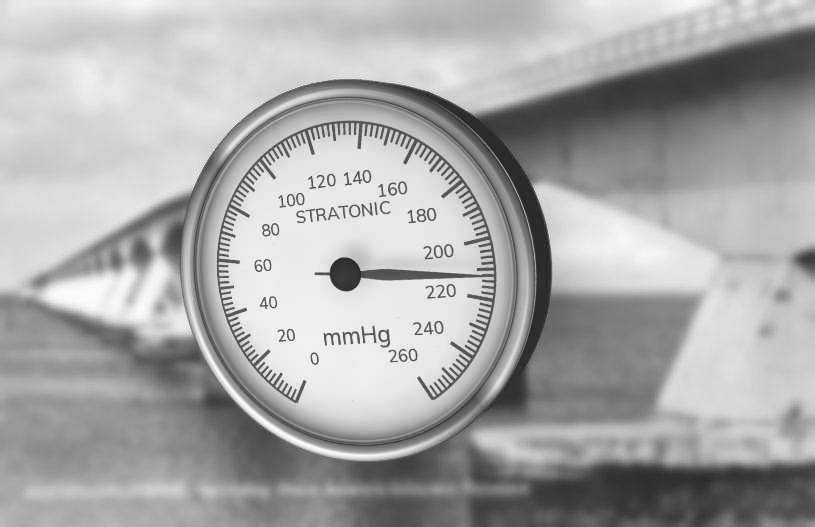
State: 212 mmHg
